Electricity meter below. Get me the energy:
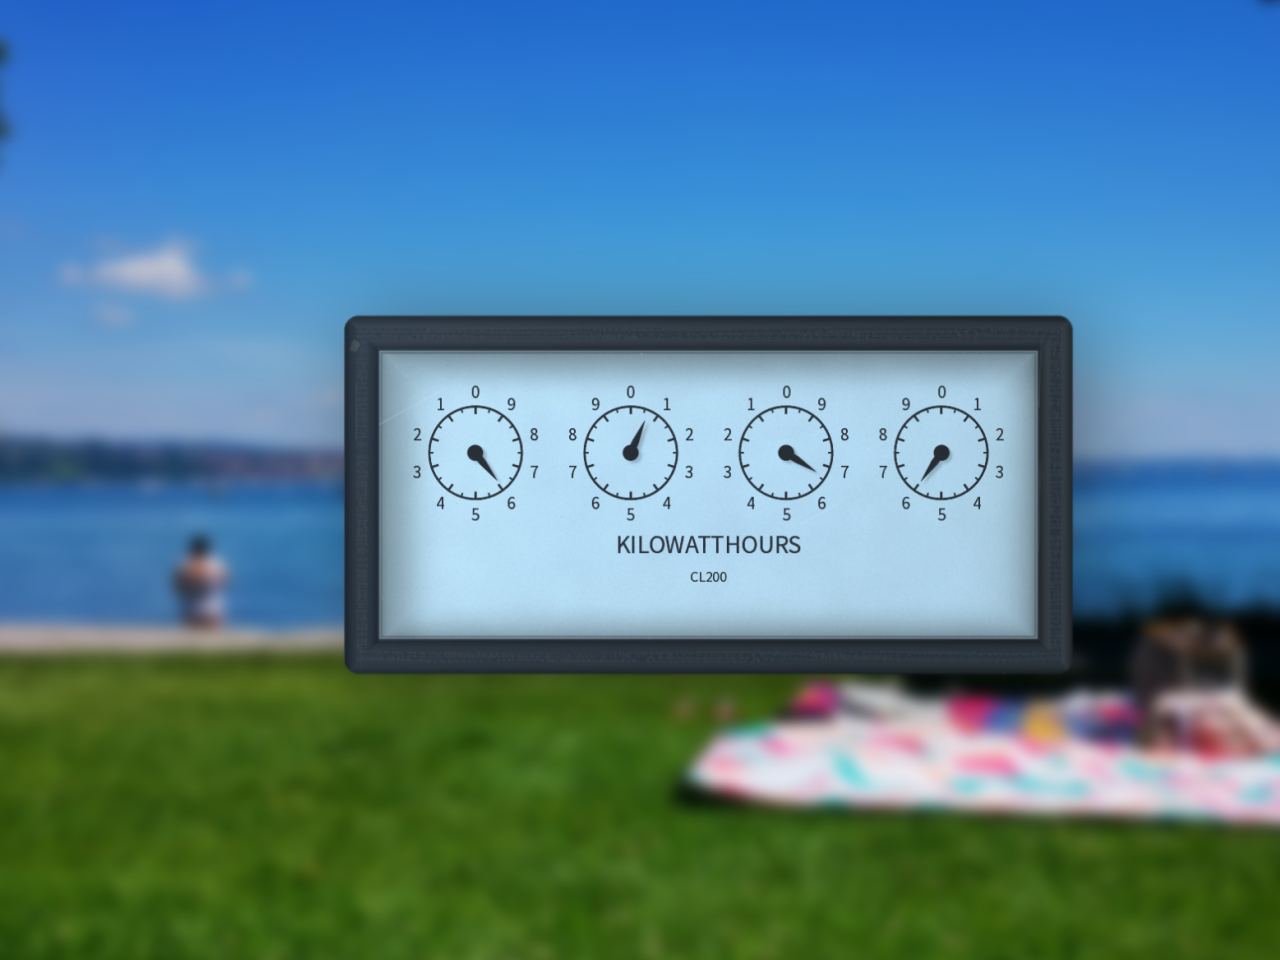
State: 6066 kWh
